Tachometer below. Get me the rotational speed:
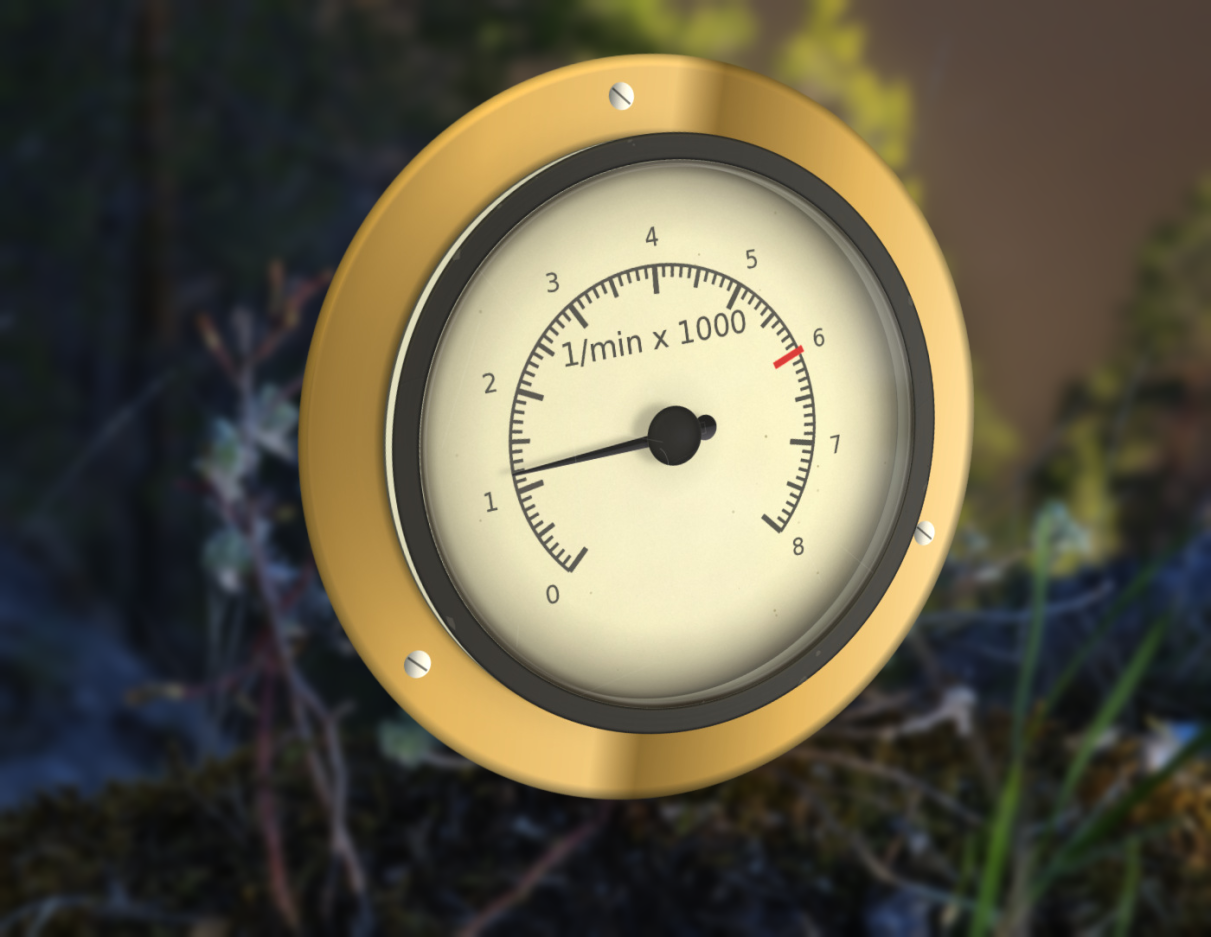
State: 1200 rpm
